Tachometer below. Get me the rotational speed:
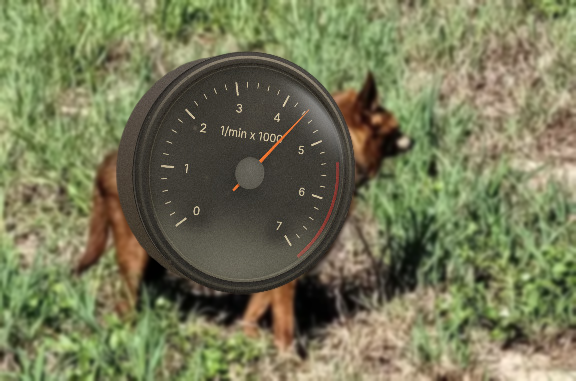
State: 4400 rpm
